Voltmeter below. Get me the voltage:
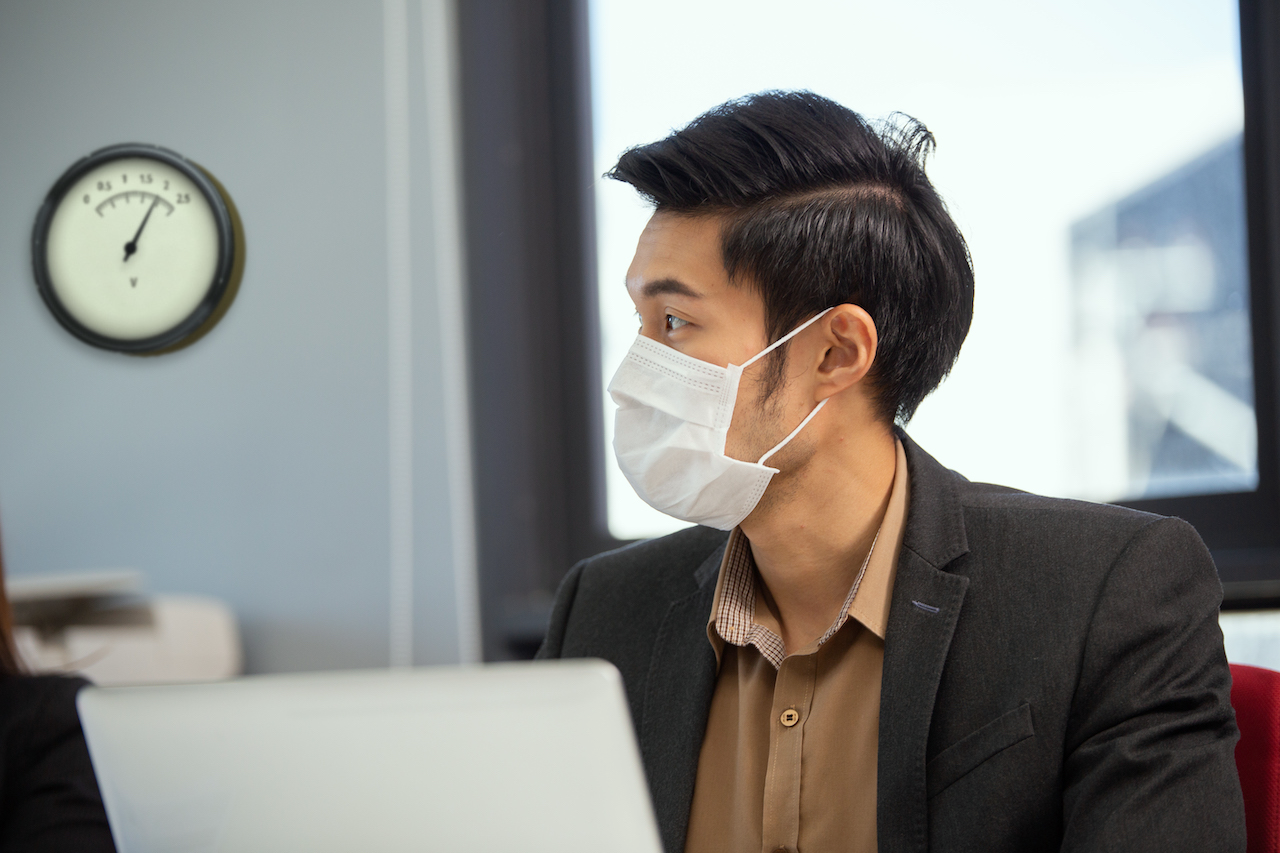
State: 2 V
